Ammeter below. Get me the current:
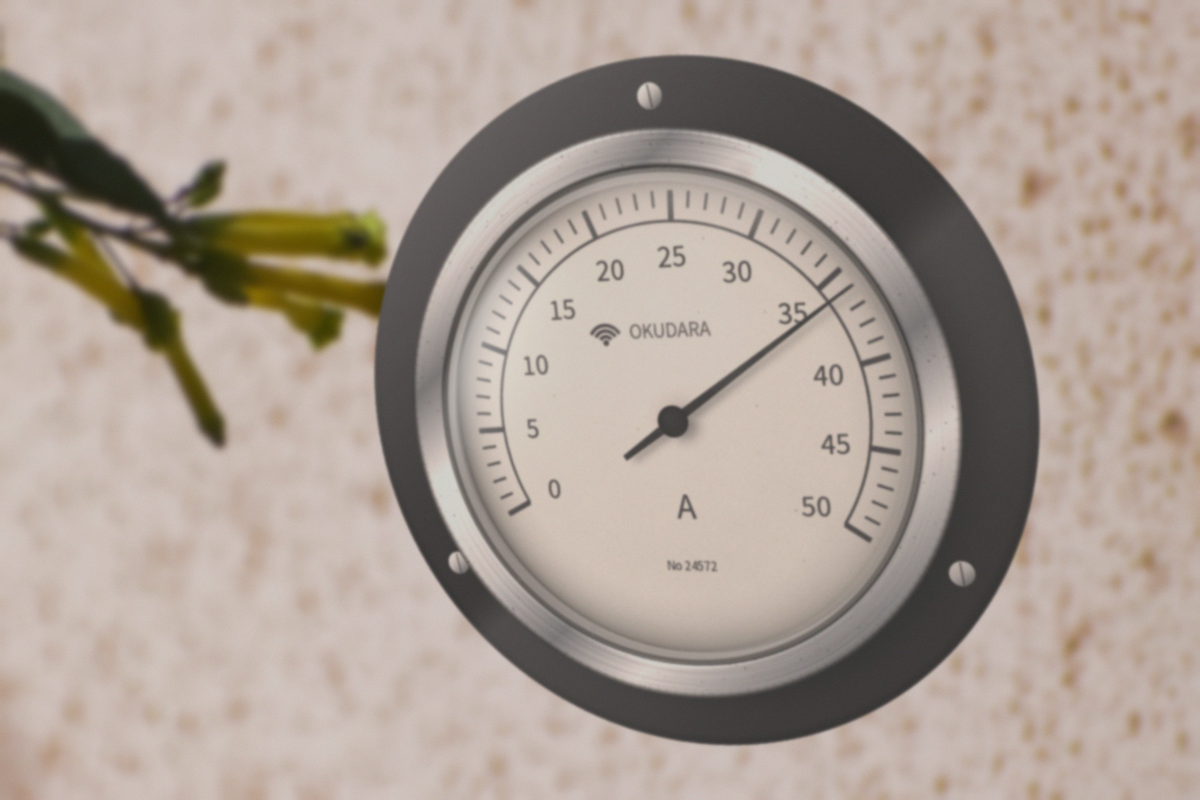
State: 36 A
